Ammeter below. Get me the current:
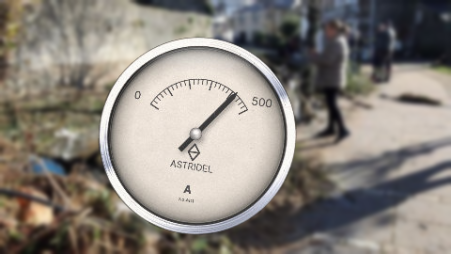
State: 420 A
